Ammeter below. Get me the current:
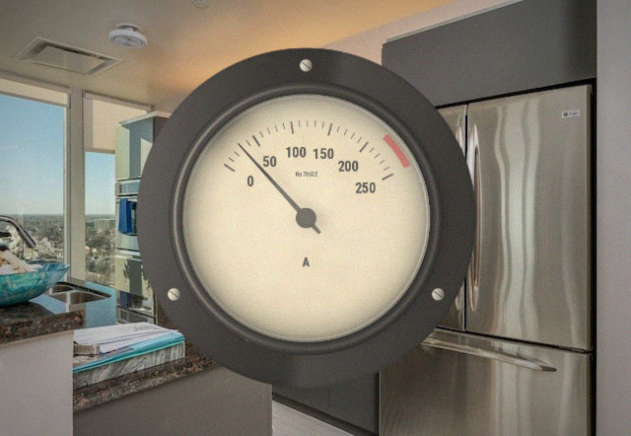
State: 30 A
